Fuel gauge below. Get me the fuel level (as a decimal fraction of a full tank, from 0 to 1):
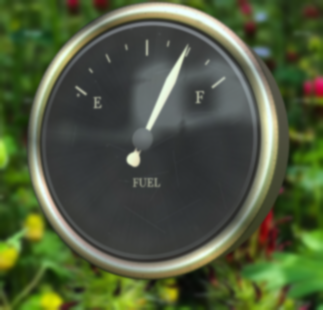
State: 0.75
